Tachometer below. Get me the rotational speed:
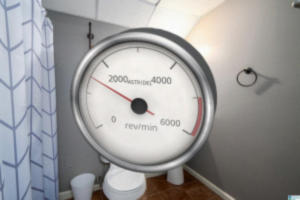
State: 1500 rpm
